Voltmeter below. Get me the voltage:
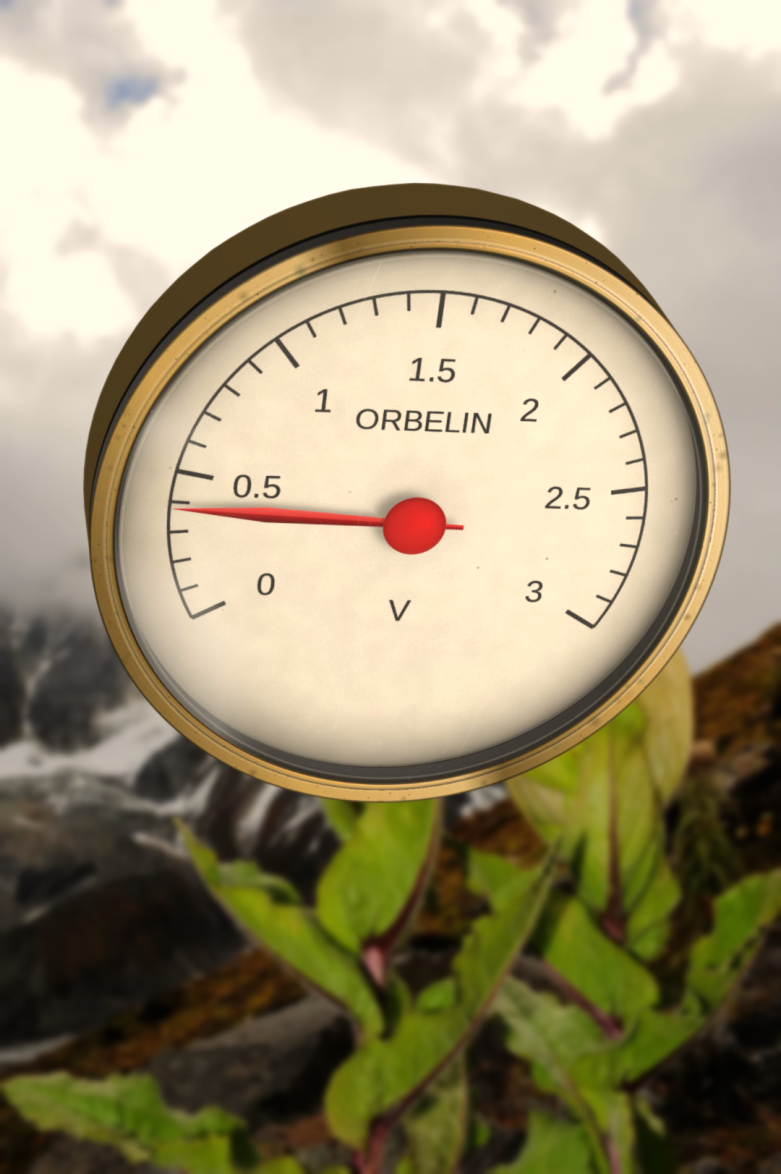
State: 0.4 V
